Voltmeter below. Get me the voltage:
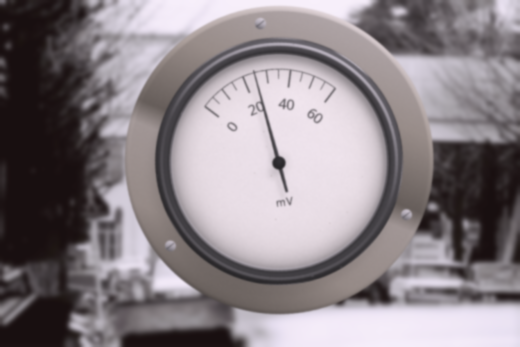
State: 25 mV
